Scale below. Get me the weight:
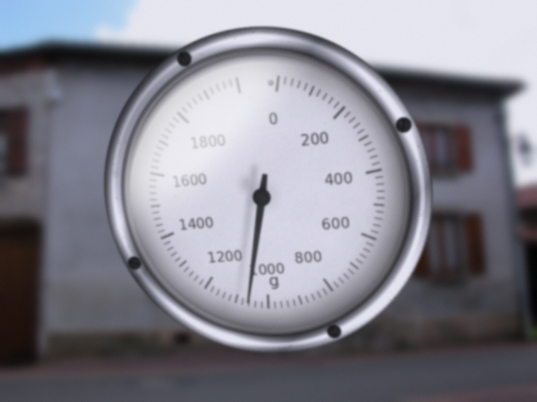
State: 1060 g
